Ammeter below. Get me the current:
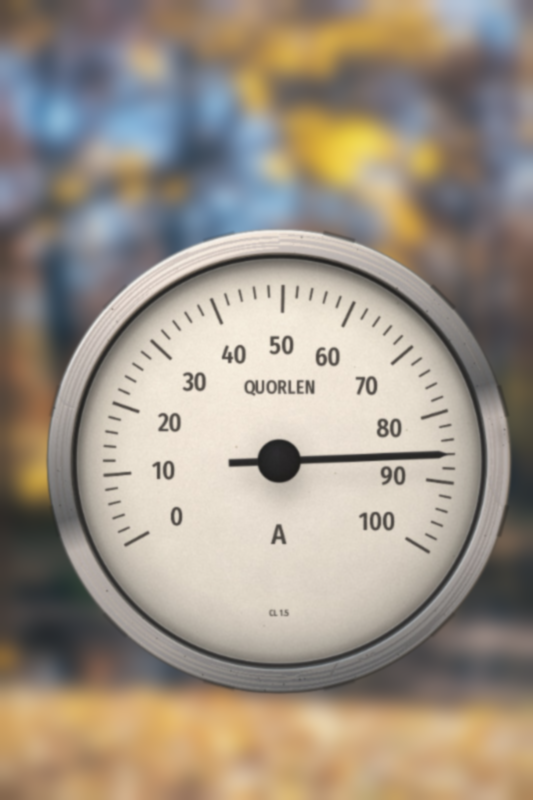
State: 86 A
